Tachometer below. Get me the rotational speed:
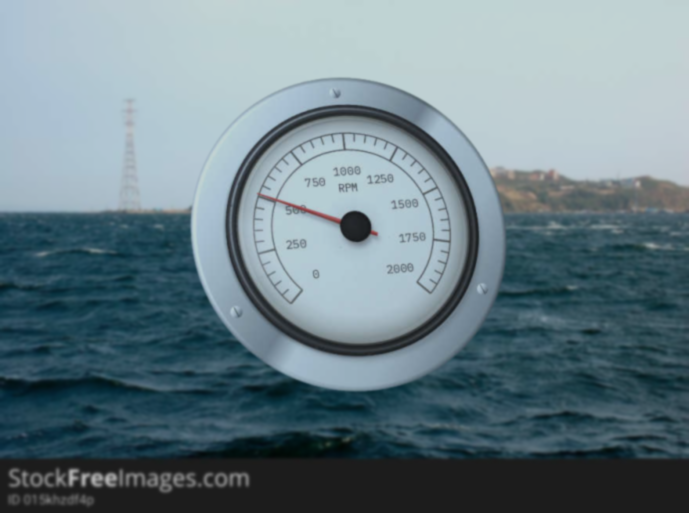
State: 500 rpm
